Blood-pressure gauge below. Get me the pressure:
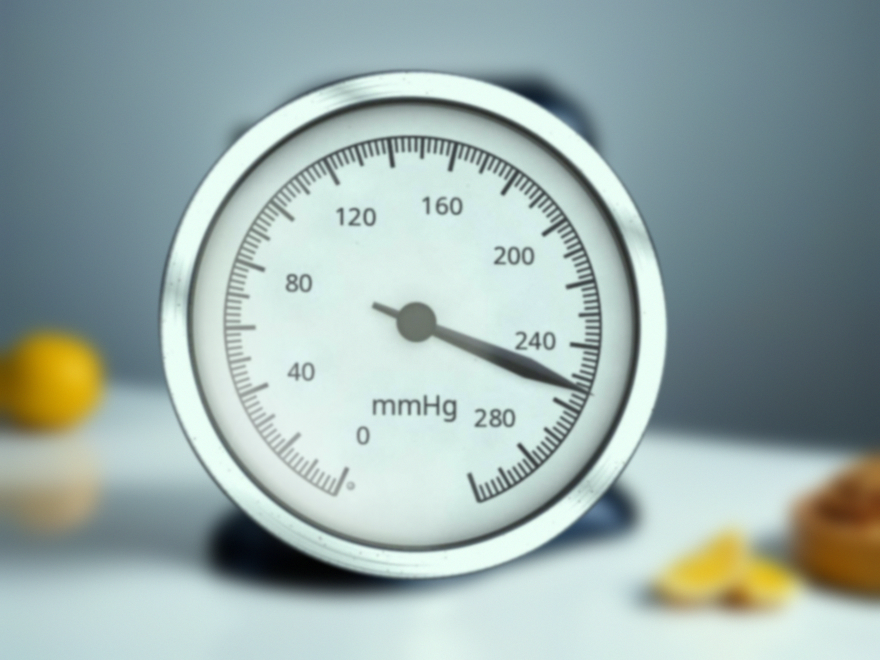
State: 254 mmHg
